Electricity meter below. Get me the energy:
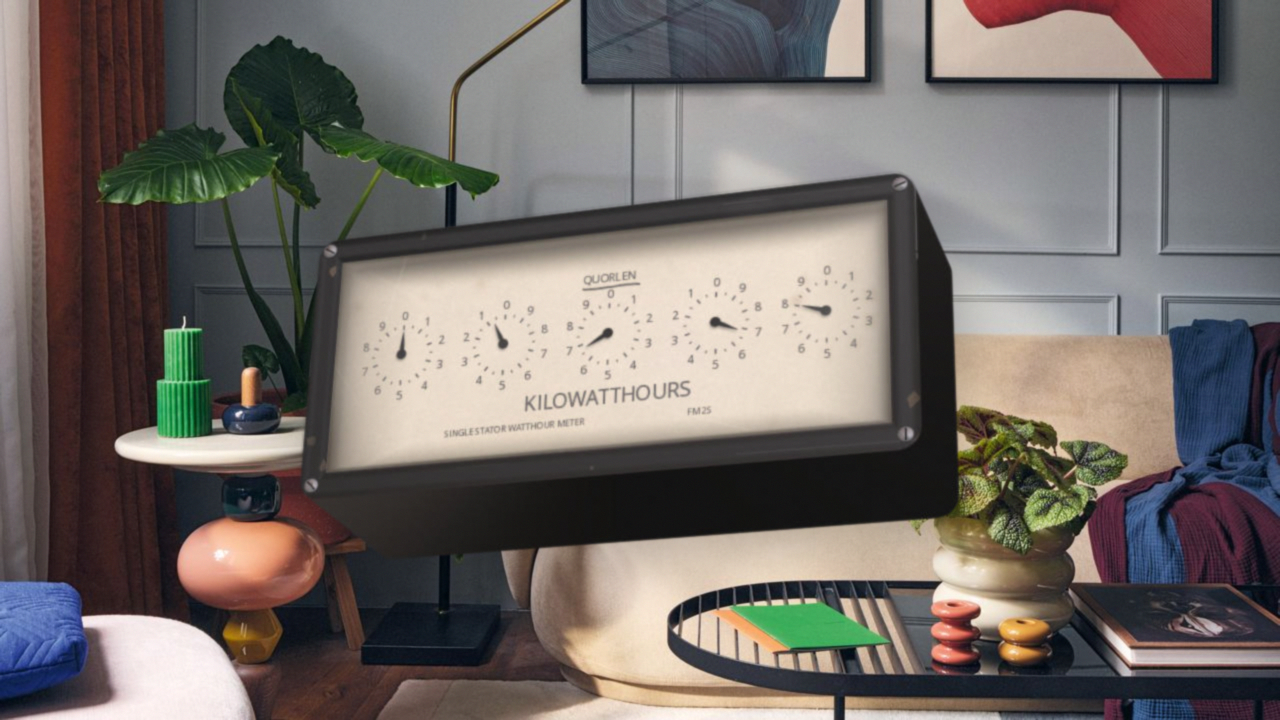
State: 668 kWh
